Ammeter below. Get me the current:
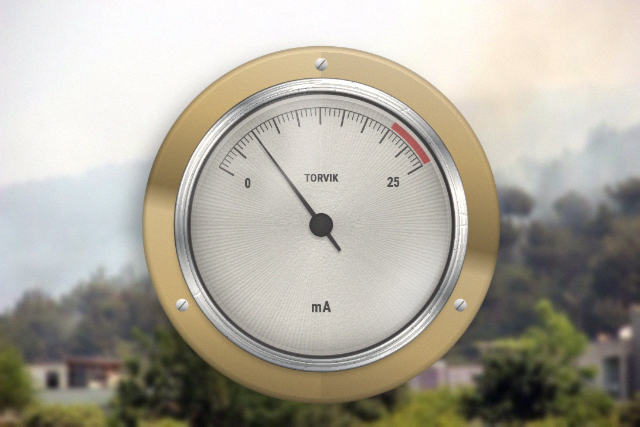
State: 5 mA
